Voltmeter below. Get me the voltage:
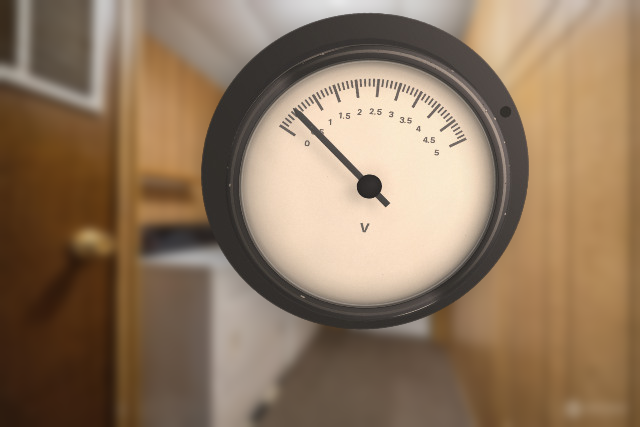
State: 0.5 V
